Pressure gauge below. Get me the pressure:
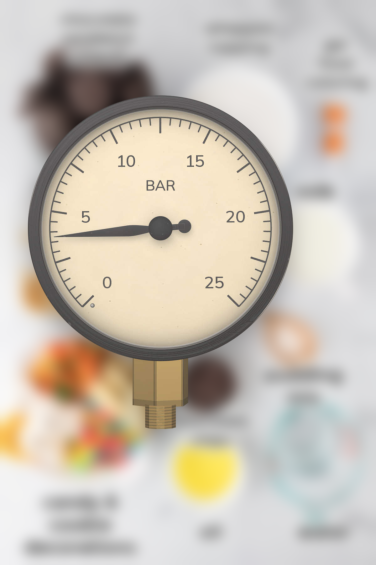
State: 3.75 bar
